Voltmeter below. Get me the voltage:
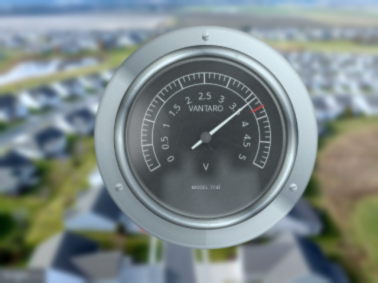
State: 3.6 V
